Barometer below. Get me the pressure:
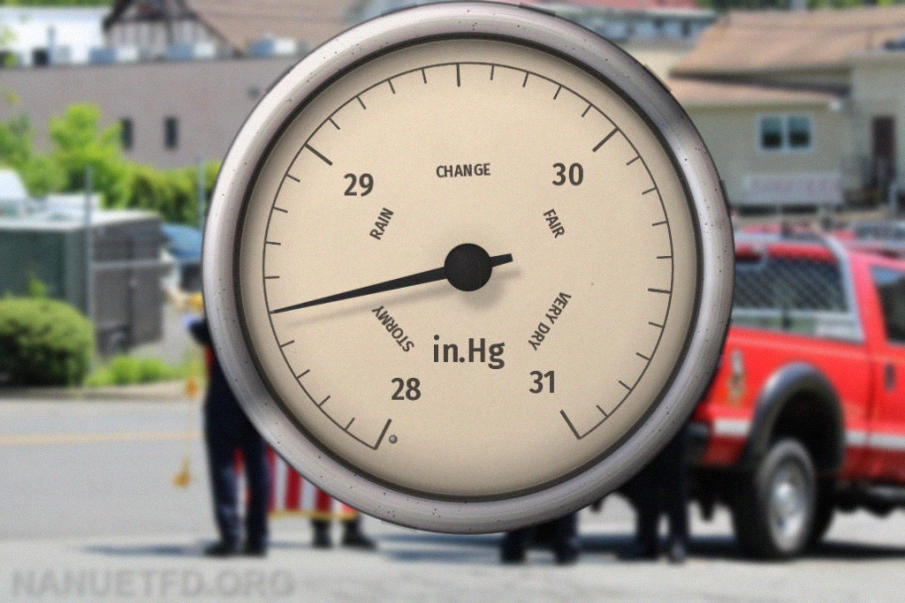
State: 28.5 inHg
